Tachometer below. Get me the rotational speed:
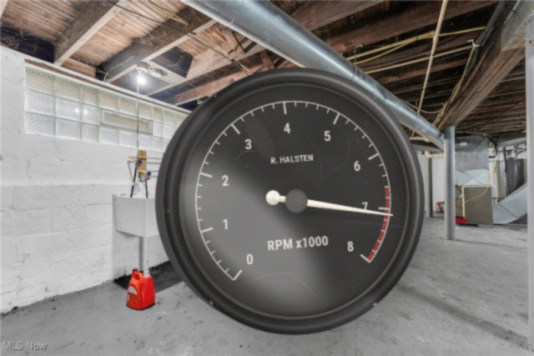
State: 7100 rpm
